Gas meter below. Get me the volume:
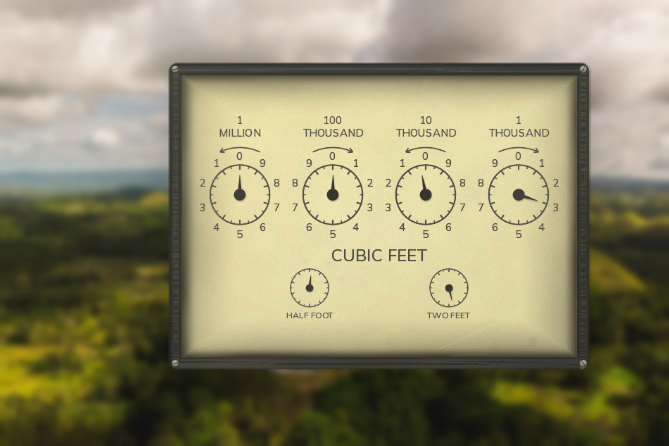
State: 300 ft³
